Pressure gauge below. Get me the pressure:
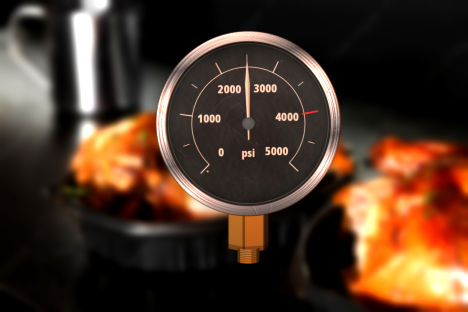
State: 2500 psi
